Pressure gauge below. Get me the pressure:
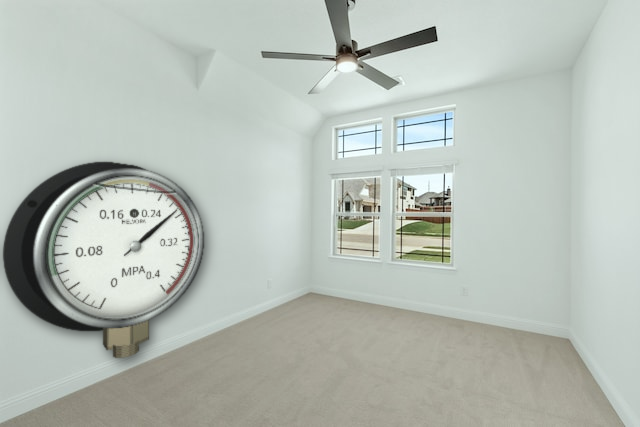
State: 0.27 MPa
